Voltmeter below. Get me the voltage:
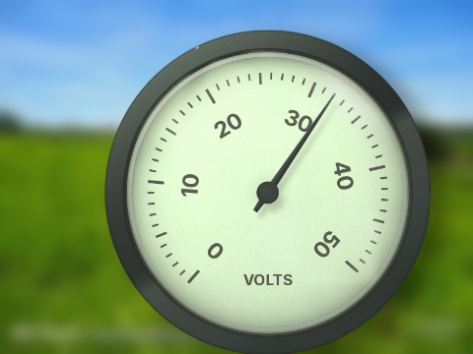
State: 32 V
